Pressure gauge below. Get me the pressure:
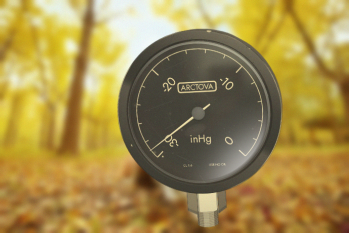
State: -29 inHg
